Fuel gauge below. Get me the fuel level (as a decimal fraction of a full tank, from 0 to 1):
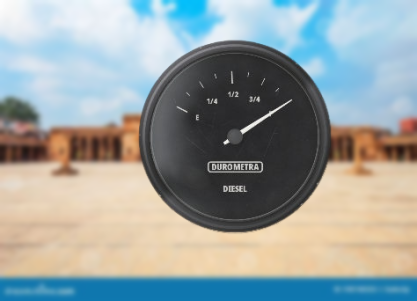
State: 1
